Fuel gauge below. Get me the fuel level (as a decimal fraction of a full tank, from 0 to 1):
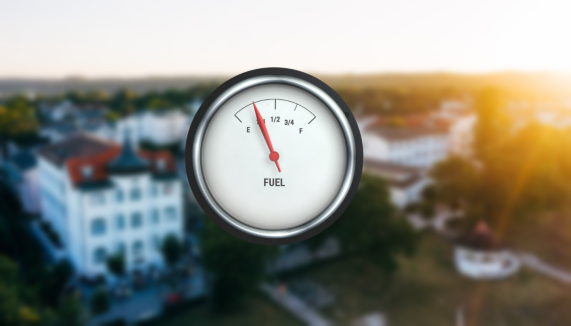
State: 0.25
